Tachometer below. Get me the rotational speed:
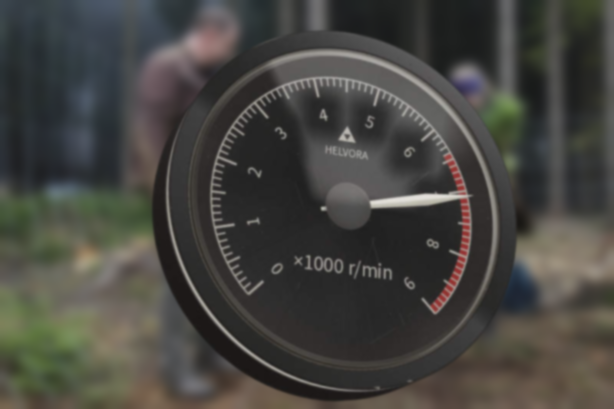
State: 7100 rpm
